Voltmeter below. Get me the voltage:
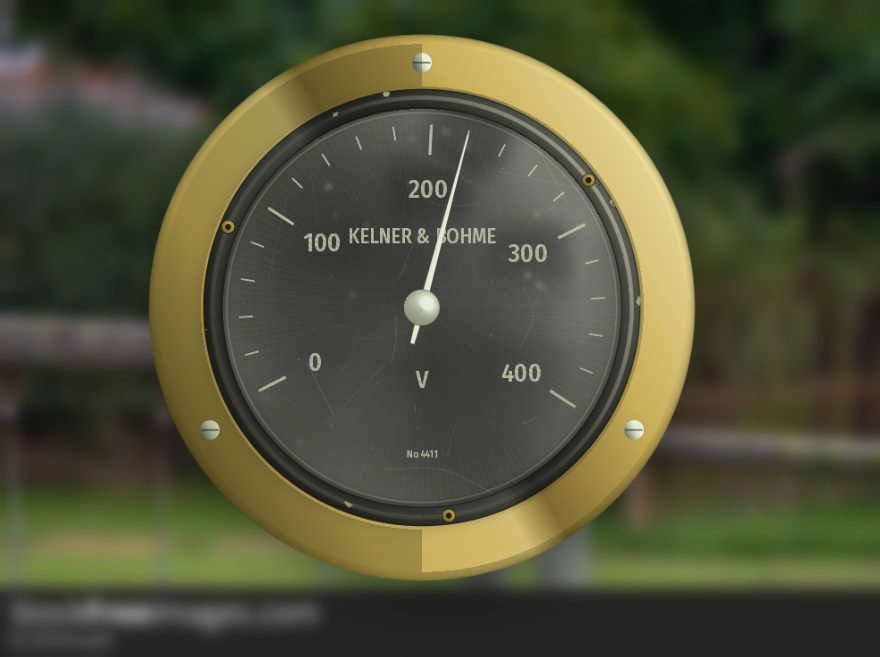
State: 220 V
